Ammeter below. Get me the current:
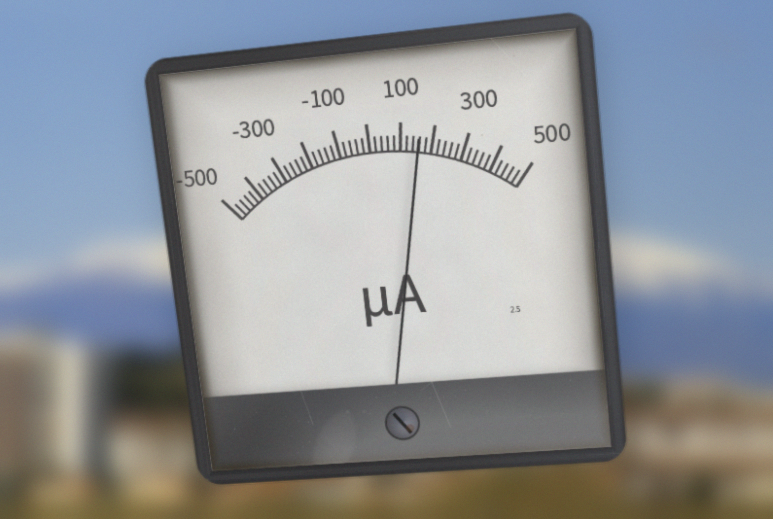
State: 160 µA
